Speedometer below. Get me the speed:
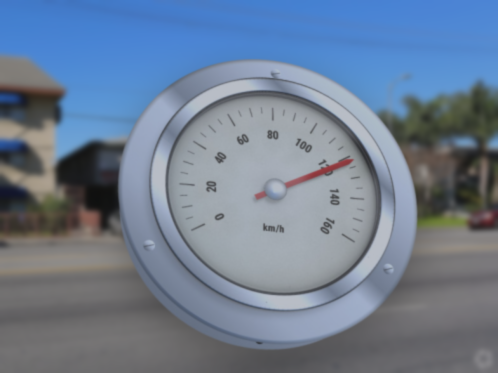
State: 122.5 km/h
